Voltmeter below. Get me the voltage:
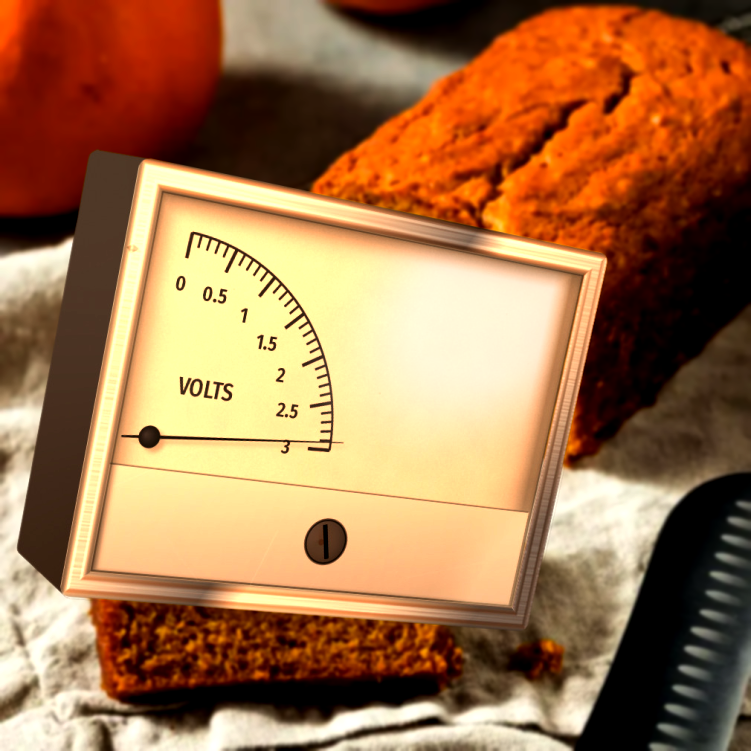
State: 2.9 V
